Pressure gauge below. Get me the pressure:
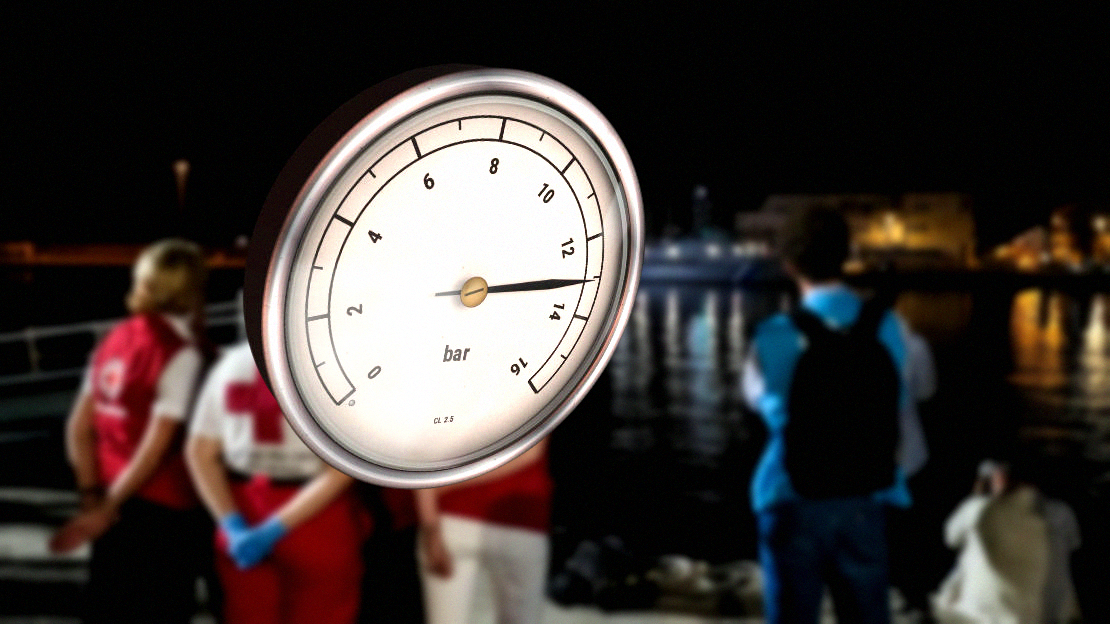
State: 13 bar
